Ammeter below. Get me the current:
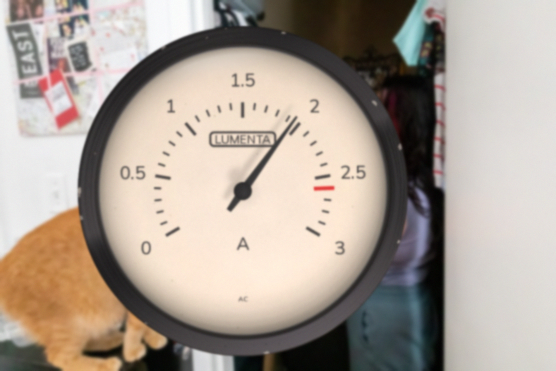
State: 1.95 A
